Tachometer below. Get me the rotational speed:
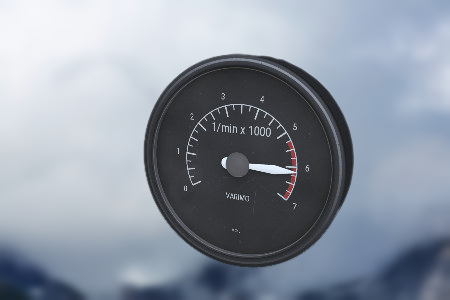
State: 6125 rpm
